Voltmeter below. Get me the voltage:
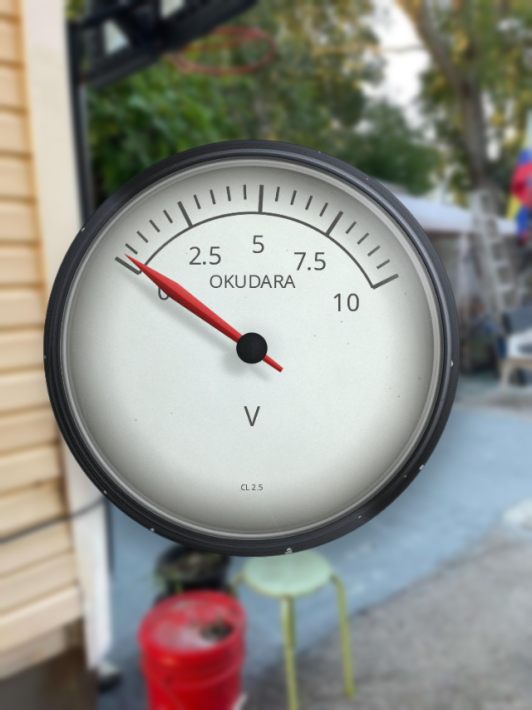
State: 0.25 V
